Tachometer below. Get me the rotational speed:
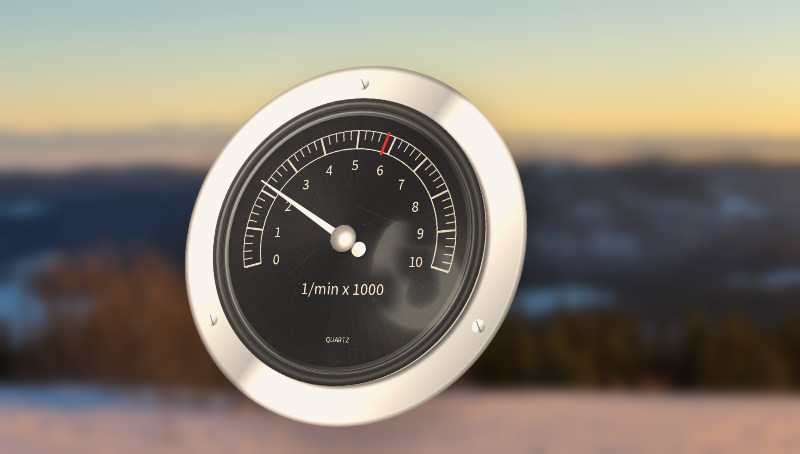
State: 2200 rpm
